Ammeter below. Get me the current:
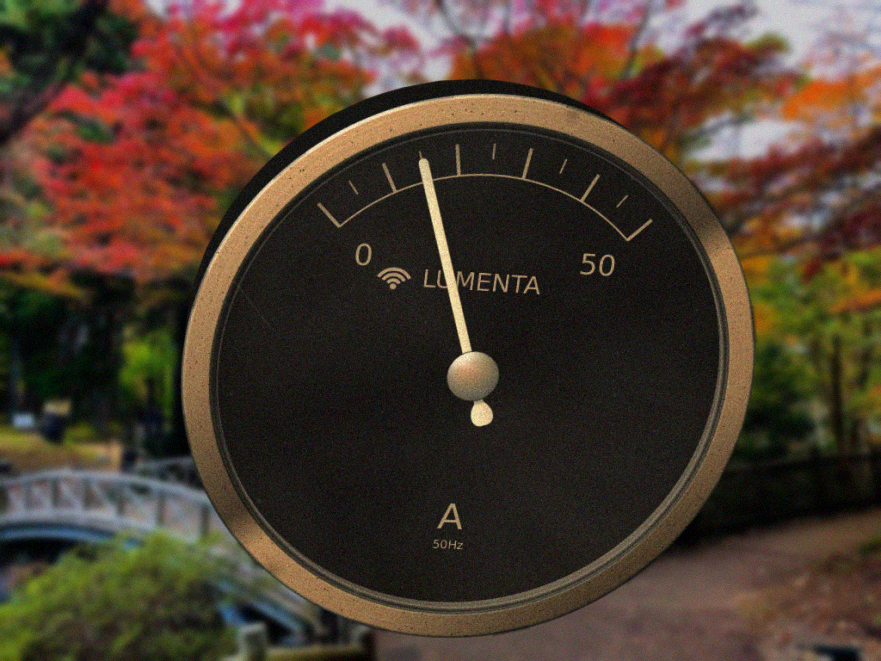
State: 15 A
